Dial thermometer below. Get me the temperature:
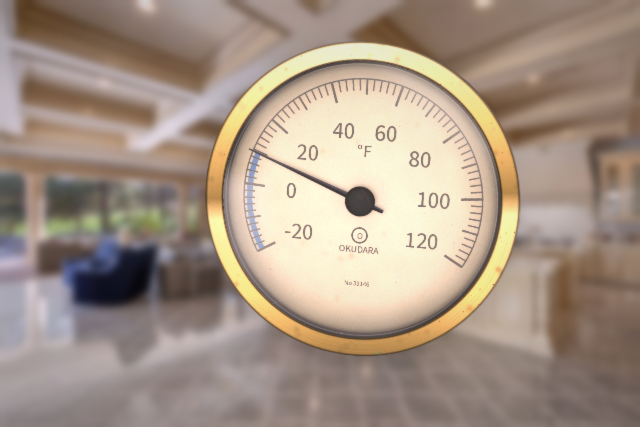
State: 10 °F
